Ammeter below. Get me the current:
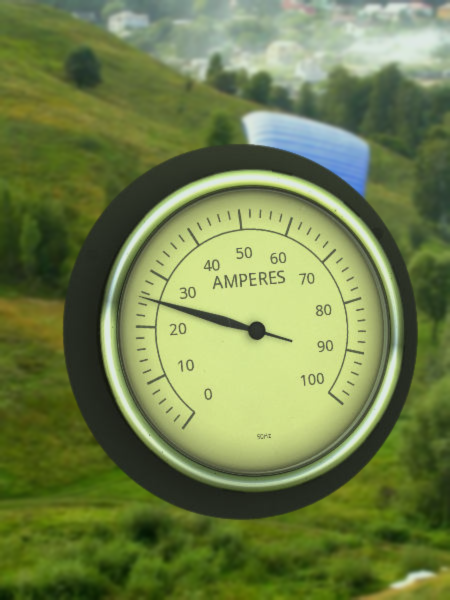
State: 25 A
